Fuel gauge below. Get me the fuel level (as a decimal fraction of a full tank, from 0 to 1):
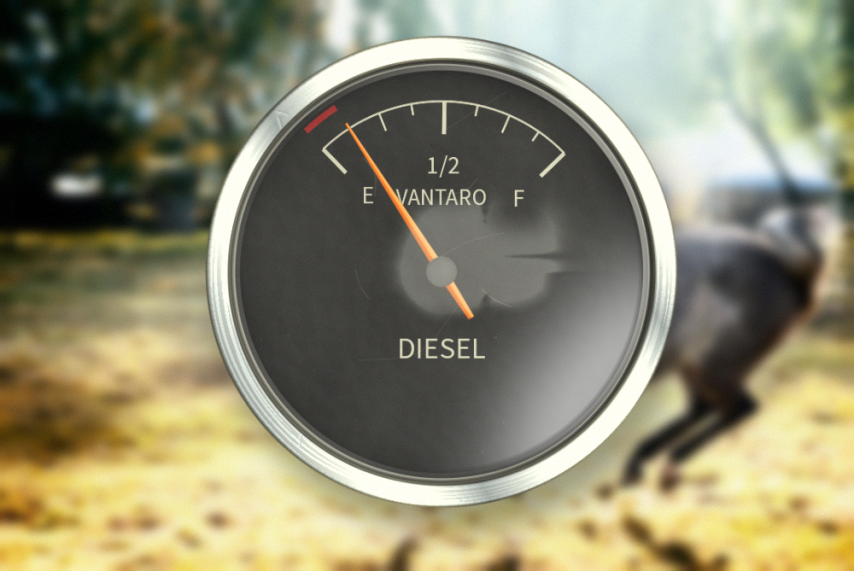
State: 0.125
